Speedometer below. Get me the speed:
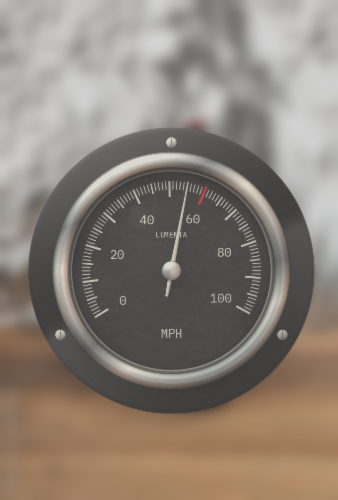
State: 55 mph
